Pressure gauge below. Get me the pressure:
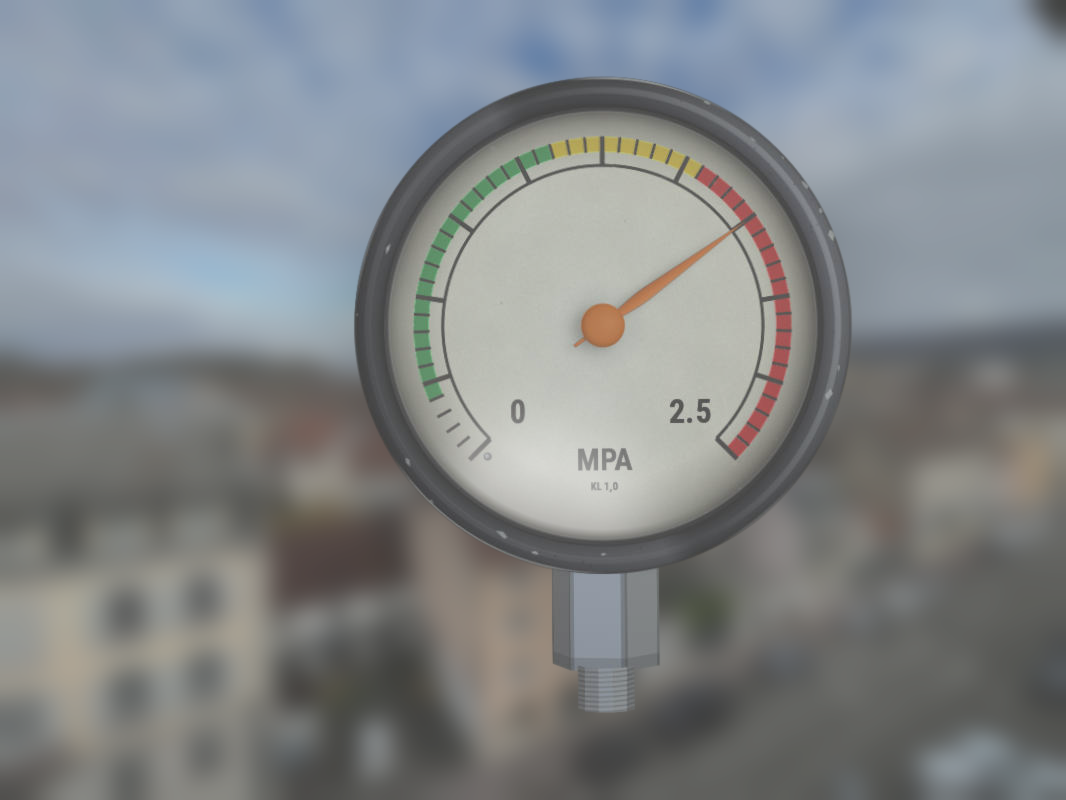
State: 1.75 MPa
